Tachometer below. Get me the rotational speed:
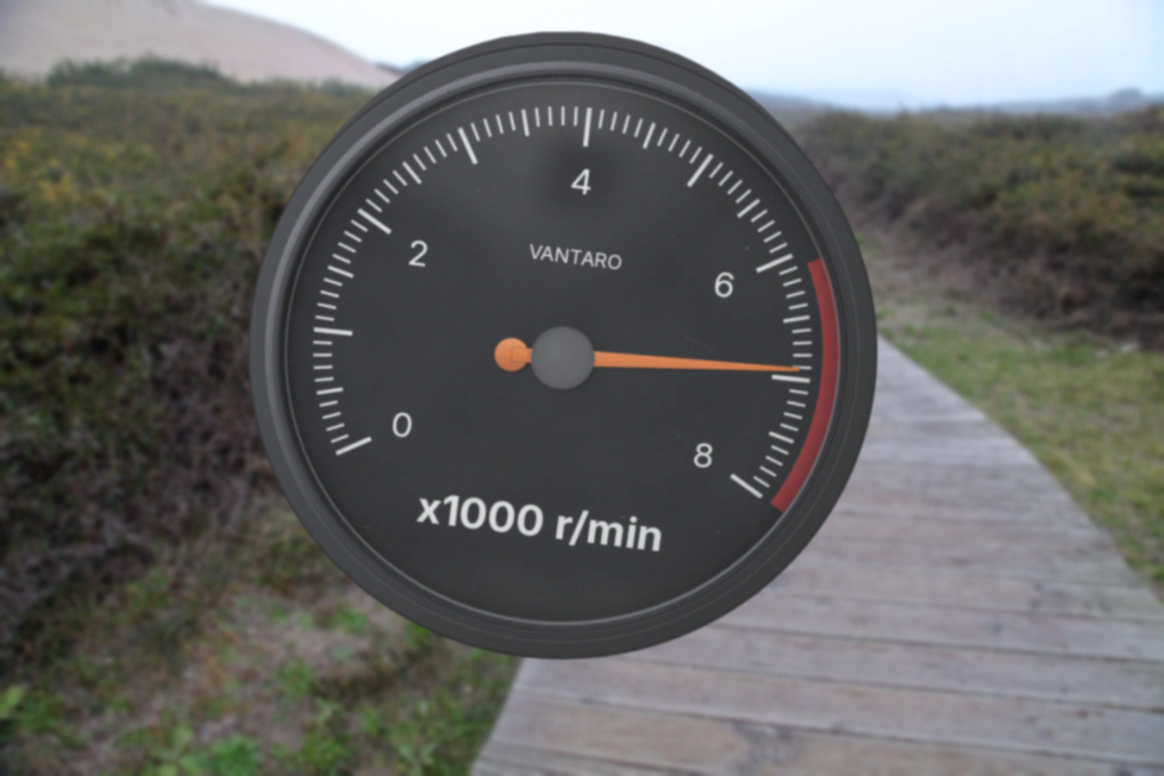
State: 6900 rpm
